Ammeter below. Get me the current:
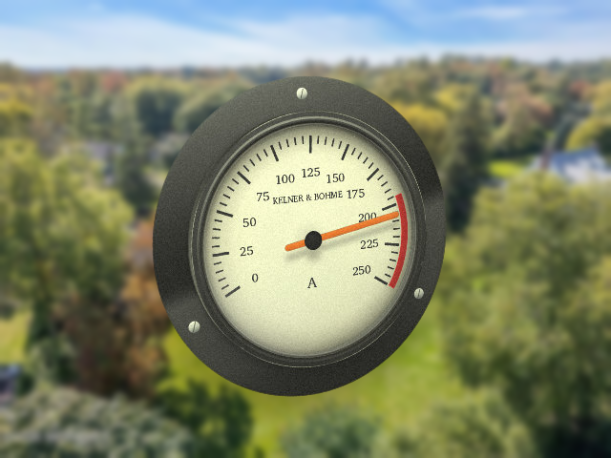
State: 205 A
